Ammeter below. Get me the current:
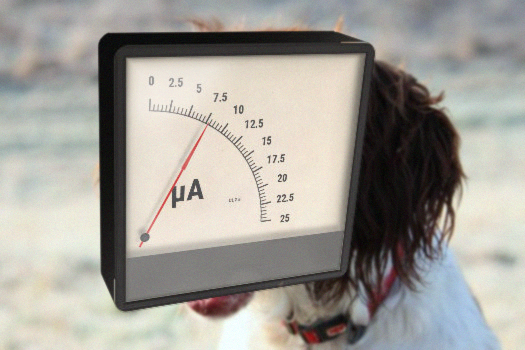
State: 7.5 µA
